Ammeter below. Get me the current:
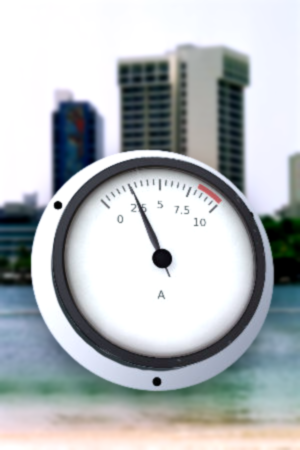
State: 2.5 A
